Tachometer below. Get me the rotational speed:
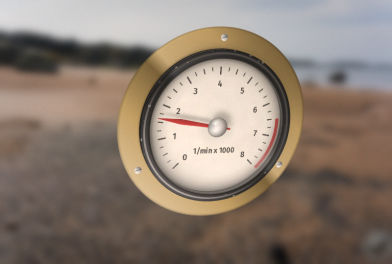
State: 1625 rpm
